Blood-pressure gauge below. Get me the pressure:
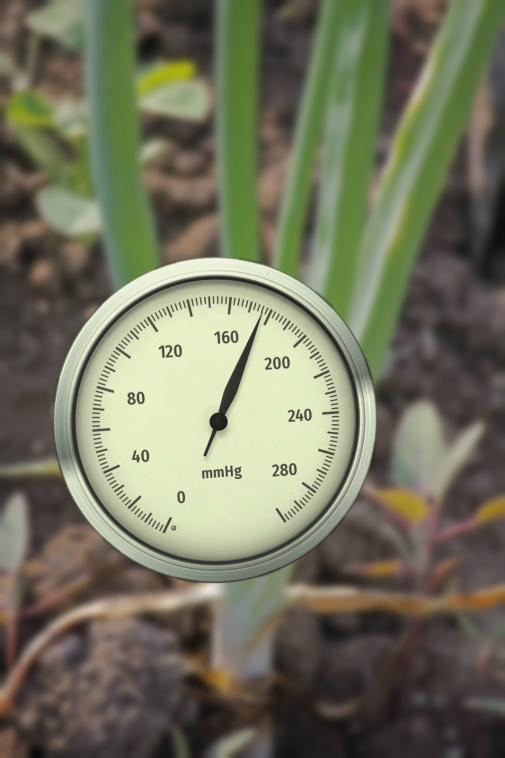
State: 176 mmHg
